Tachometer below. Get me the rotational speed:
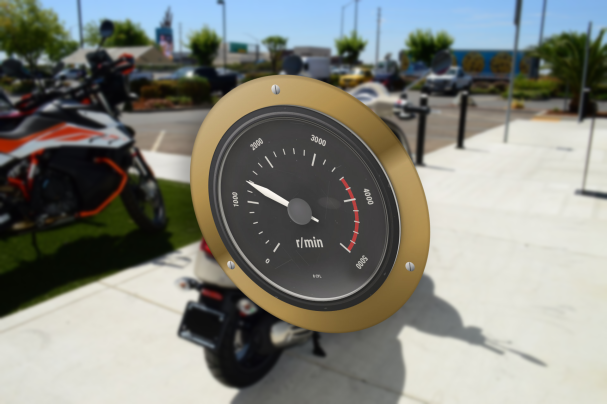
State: 1400 rpm
